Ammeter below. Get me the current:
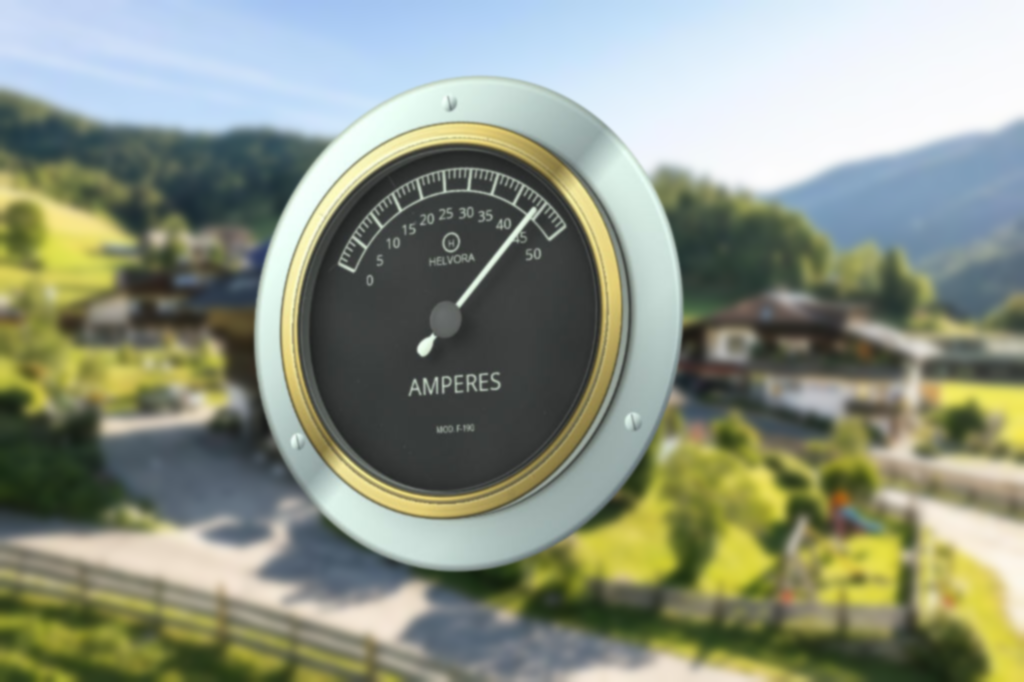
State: 45 A
